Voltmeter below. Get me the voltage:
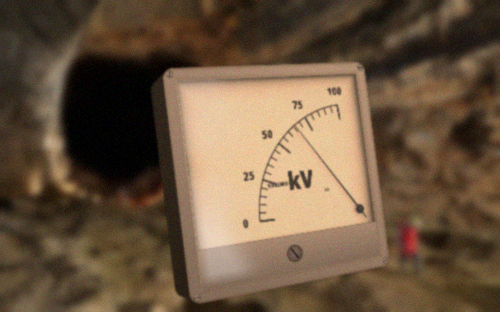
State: 65 kV
